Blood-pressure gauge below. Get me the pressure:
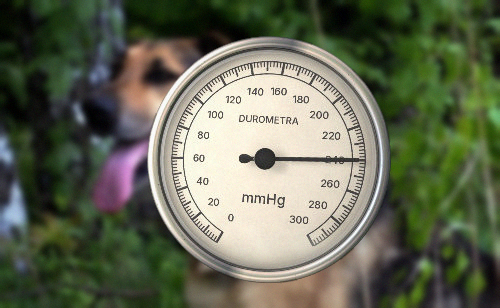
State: 240 mmHg
